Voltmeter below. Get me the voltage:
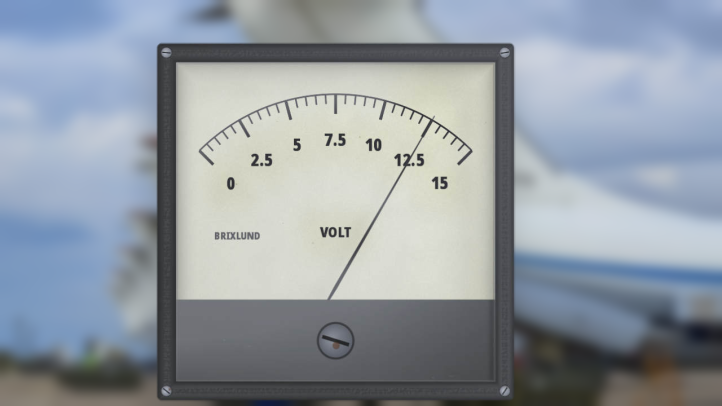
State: 12.5 V
